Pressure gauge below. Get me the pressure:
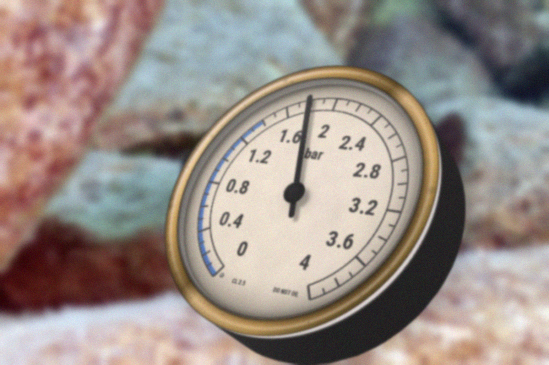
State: 1.8 bar
